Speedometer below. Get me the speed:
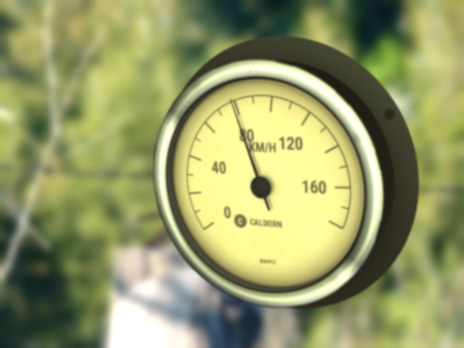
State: 80 km/h
